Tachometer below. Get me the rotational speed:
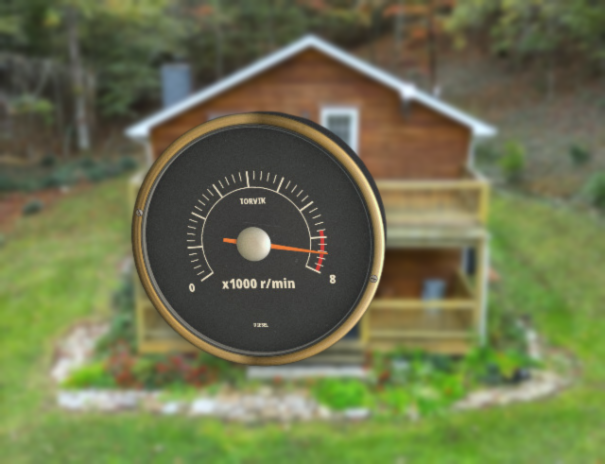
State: 7400 rpm
